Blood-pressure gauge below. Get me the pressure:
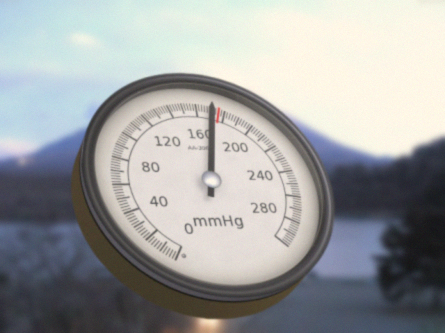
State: 170 mmHg
